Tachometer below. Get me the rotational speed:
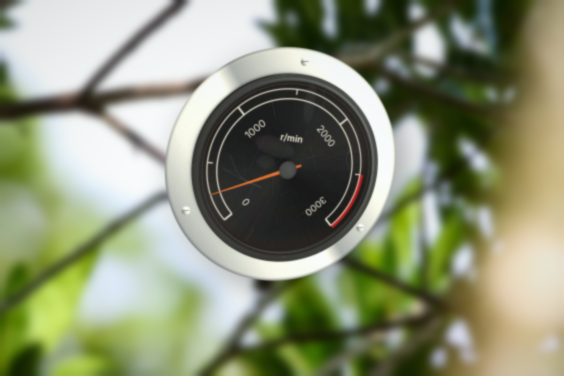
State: 250 rpm
